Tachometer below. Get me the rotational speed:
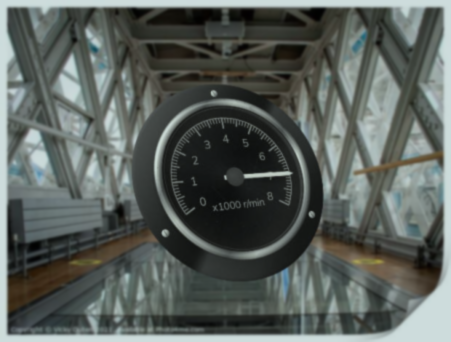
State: 7000 rpm
